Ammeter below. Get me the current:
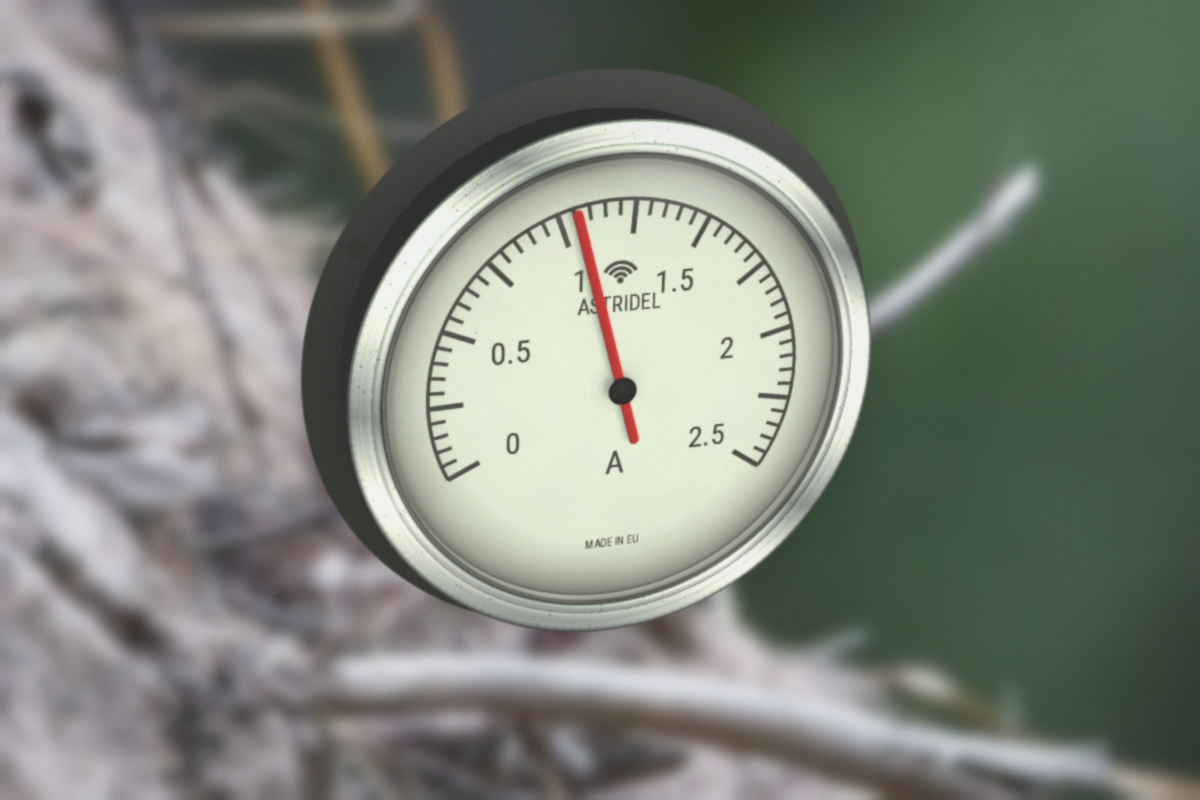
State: 1.05 A
